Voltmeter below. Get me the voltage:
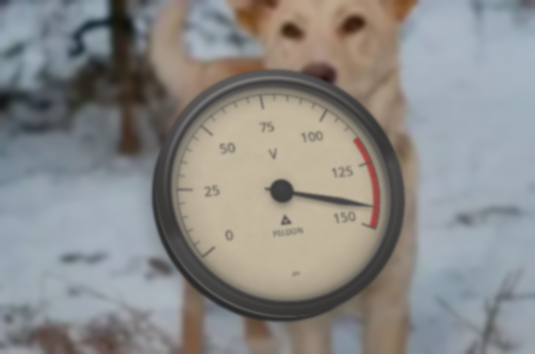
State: 142.5 V
